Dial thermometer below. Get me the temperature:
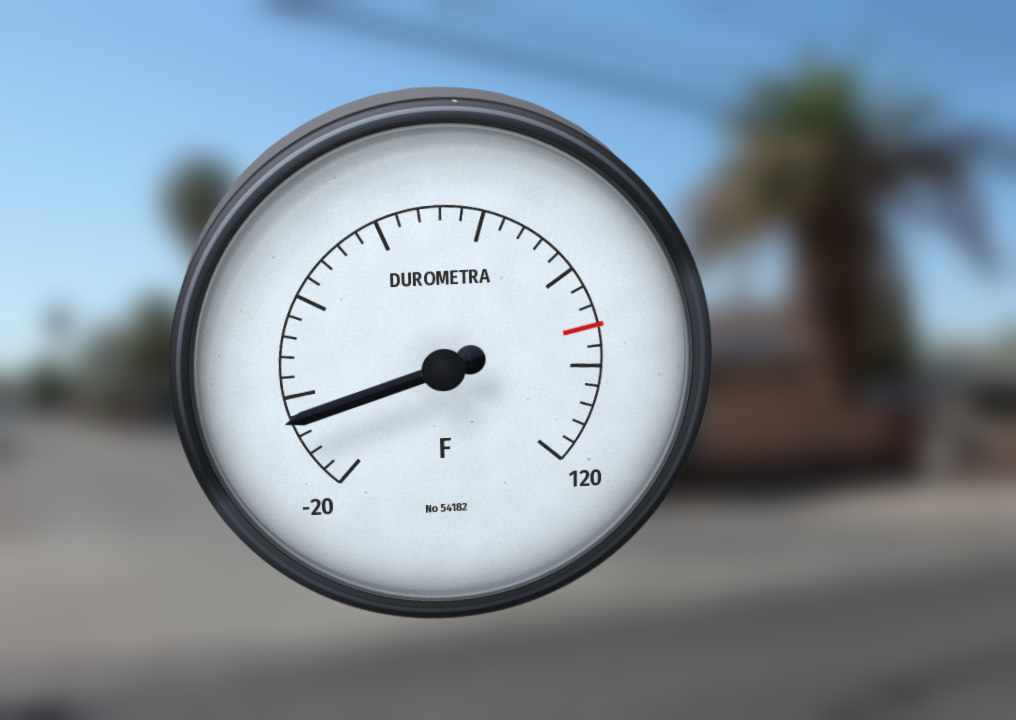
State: -4 °F
